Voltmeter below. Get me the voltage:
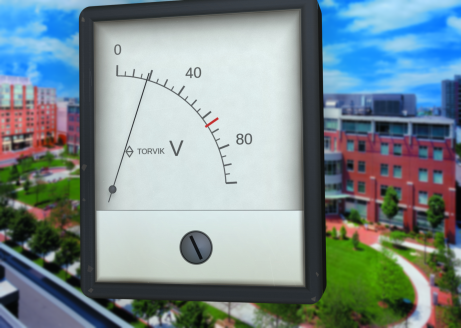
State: 20 V
